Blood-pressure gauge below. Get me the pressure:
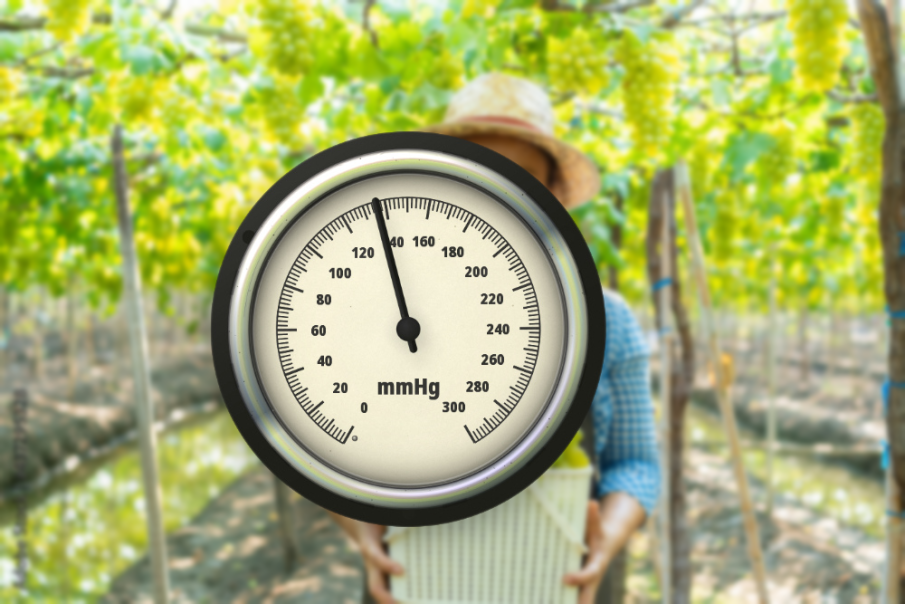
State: 136 mmHg
